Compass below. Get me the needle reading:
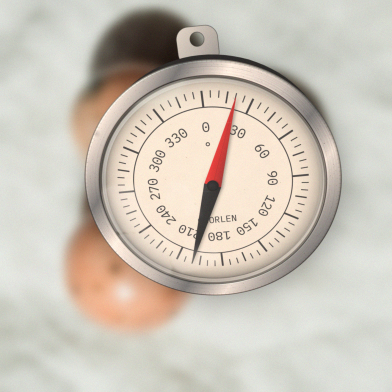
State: 20 °
